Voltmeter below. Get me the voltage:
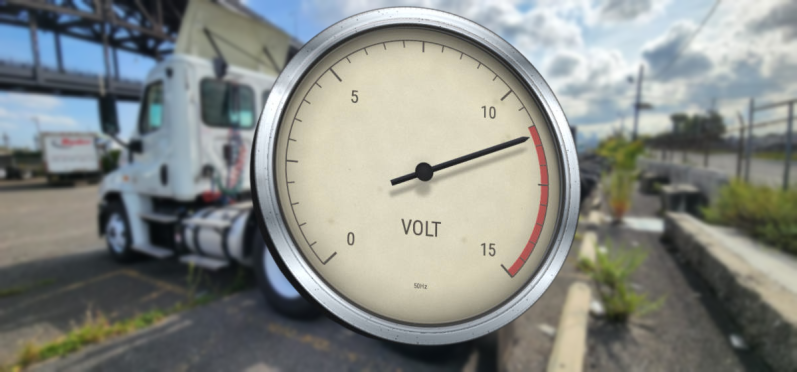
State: 11.25 V
